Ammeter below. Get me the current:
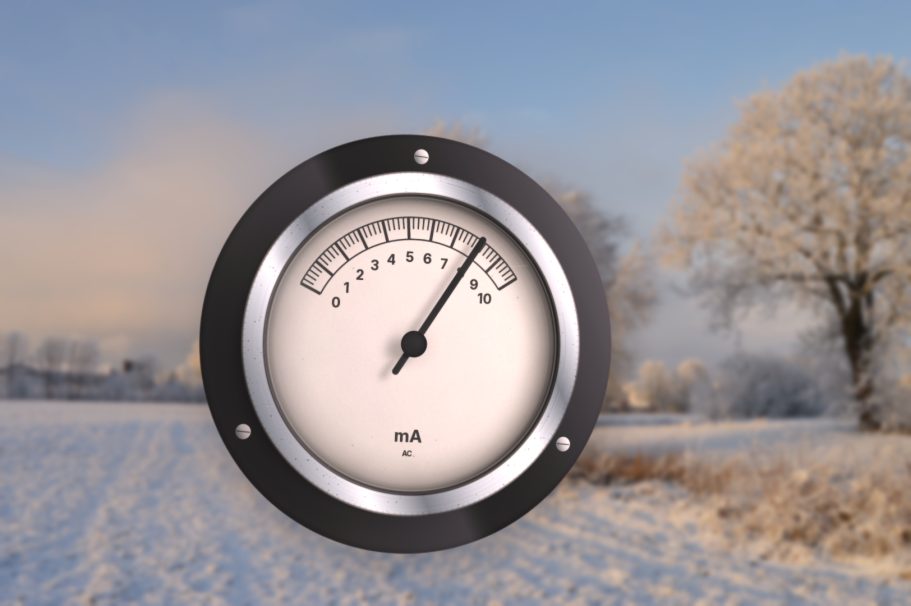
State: 8 mA
